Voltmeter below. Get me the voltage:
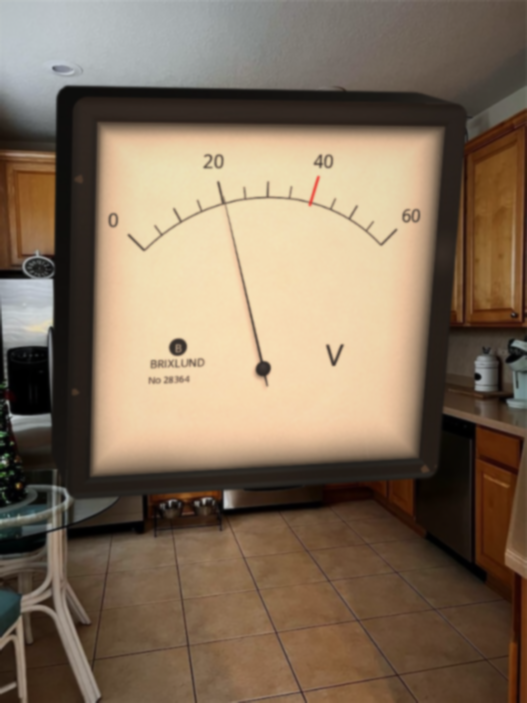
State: 20 V
